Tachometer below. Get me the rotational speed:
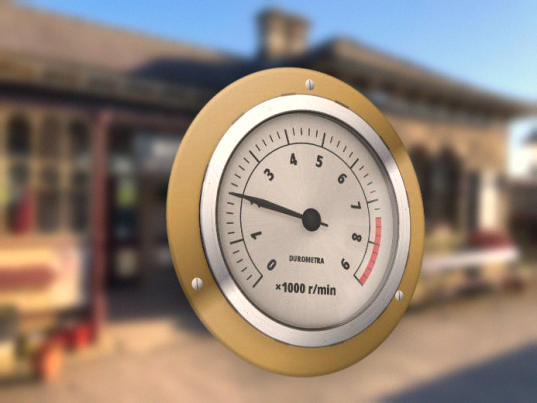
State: 2000 rpm
